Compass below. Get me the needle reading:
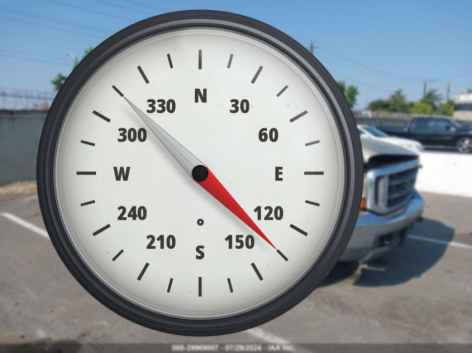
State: 135 °
